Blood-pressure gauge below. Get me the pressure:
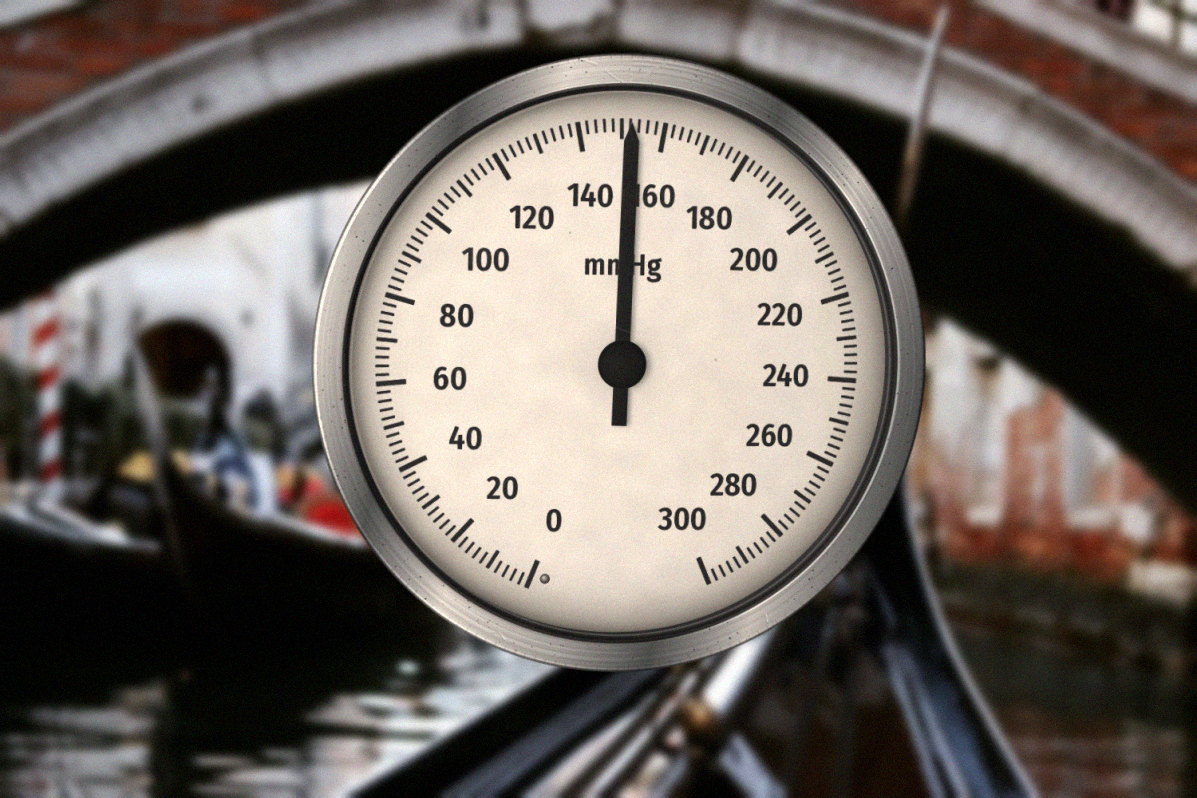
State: 152 mmHg
